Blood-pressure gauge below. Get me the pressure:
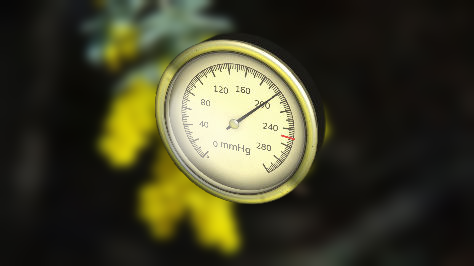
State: 200 mmHg
